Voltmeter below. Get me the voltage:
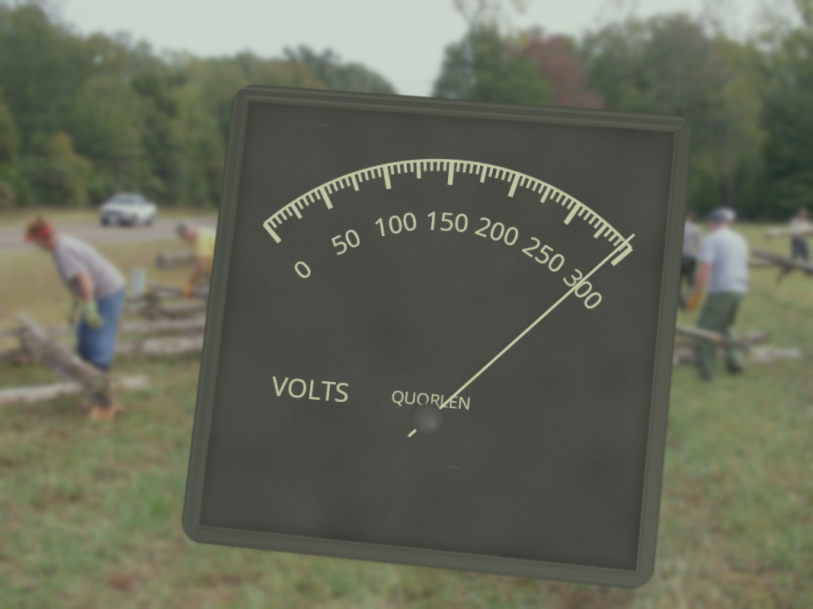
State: 295 V
